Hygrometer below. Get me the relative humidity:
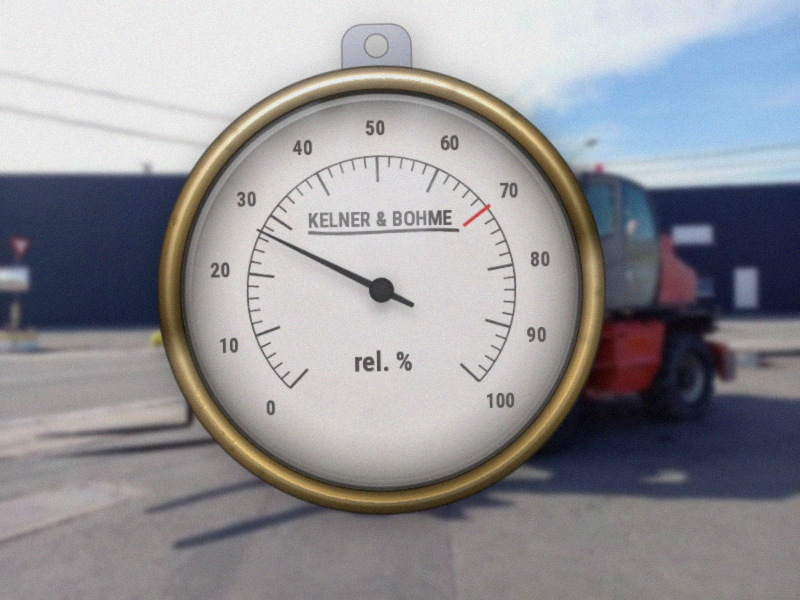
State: 27 %
